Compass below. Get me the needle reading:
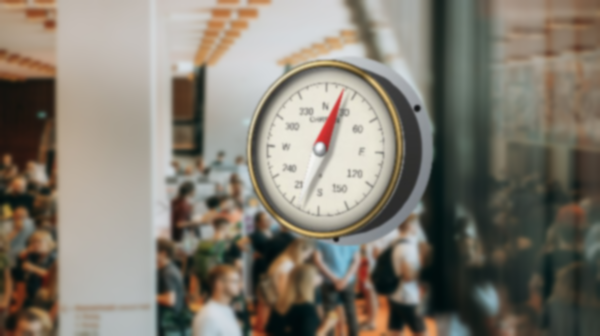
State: 20 °
